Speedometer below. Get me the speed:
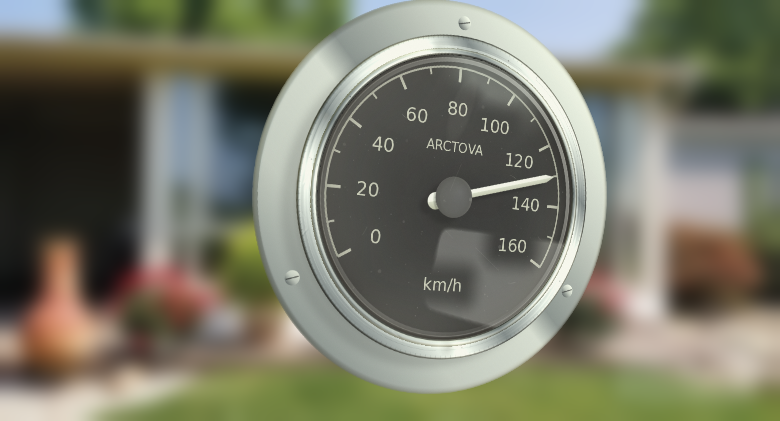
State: 130 km/h
